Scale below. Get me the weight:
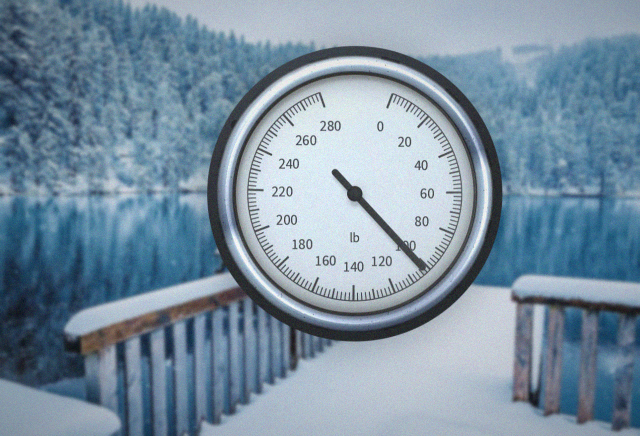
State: 102 lb
